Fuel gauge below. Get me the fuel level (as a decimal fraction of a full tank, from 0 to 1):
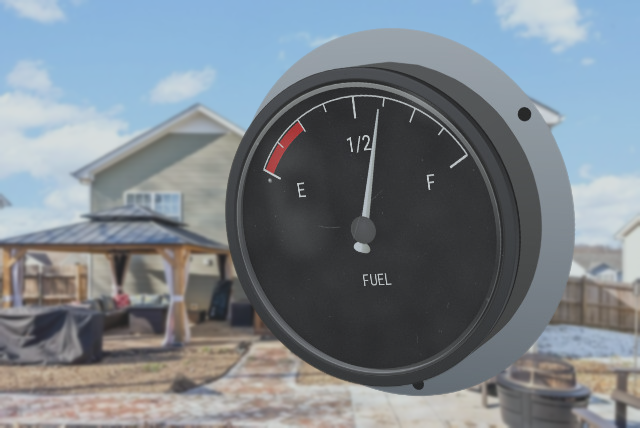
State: 0.625
